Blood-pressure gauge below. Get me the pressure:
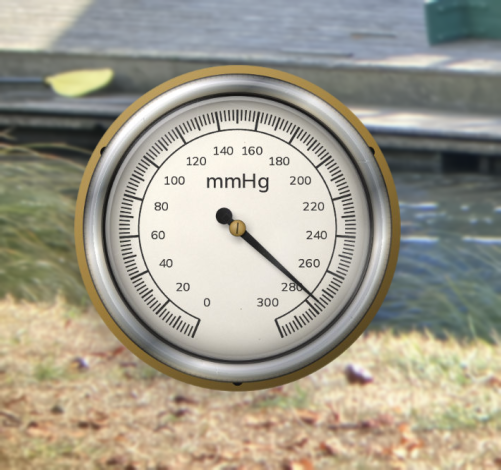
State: 276 mmHg
